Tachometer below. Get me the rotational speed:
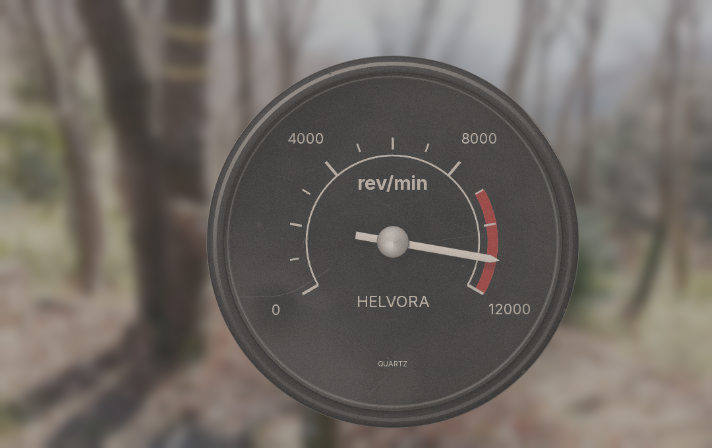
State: 11000 rpm
